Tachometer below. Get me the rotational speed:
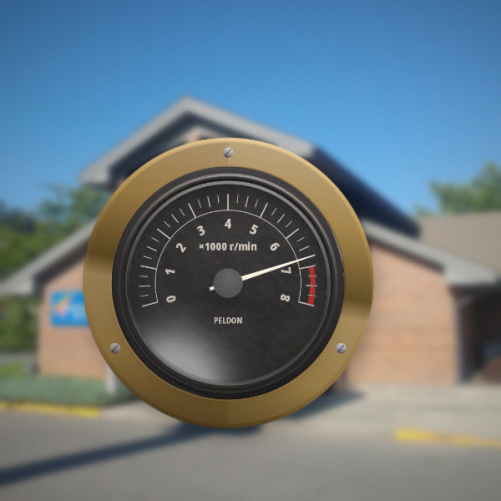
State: 6750 rpm
